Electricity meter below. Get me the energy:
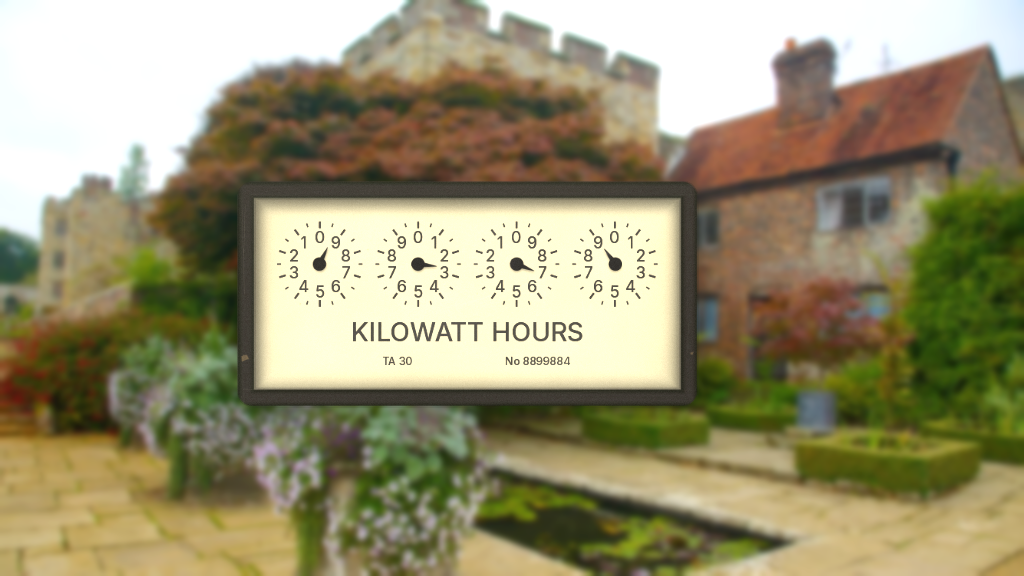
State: 9269 kWh
